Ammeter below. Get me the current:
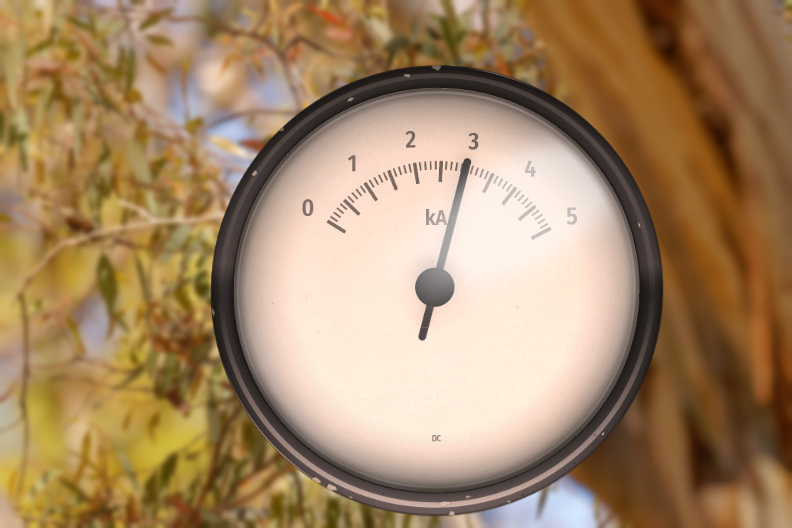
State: 3 kA
